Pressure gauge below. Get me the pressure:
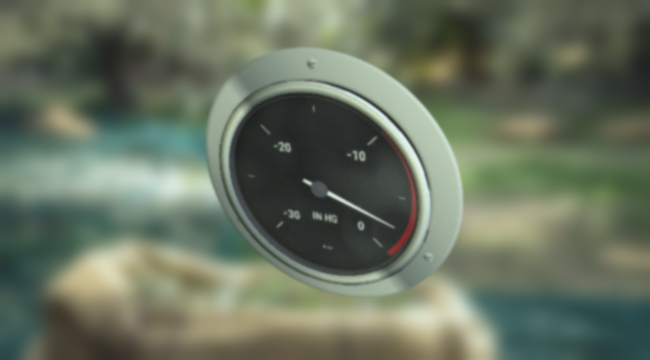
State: -2.5 inHg
